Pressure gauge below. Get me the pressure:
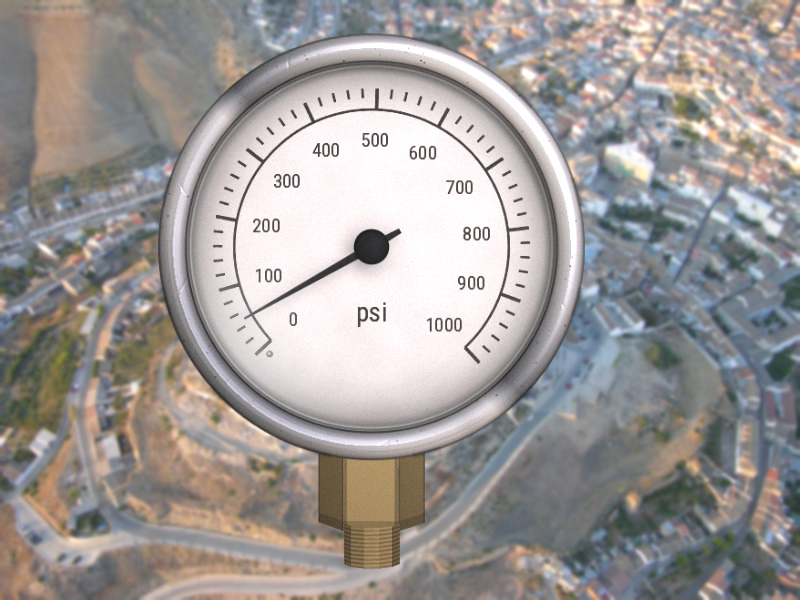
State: 50 psi
